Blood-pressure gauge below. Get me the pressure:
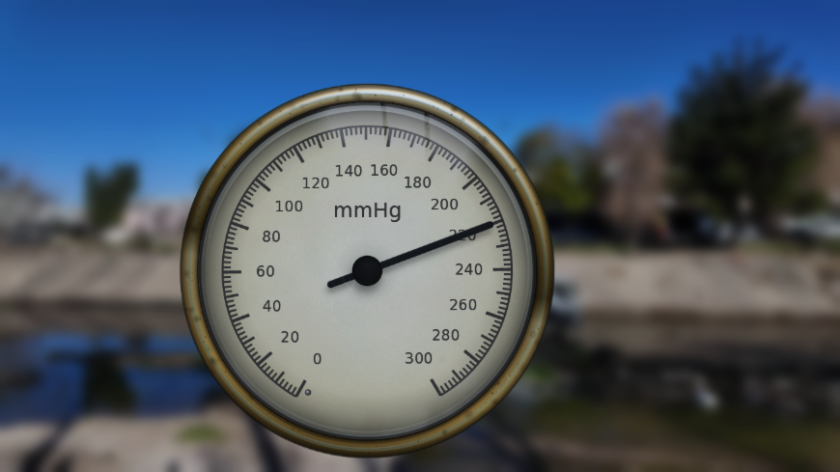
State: 220 mmHg
